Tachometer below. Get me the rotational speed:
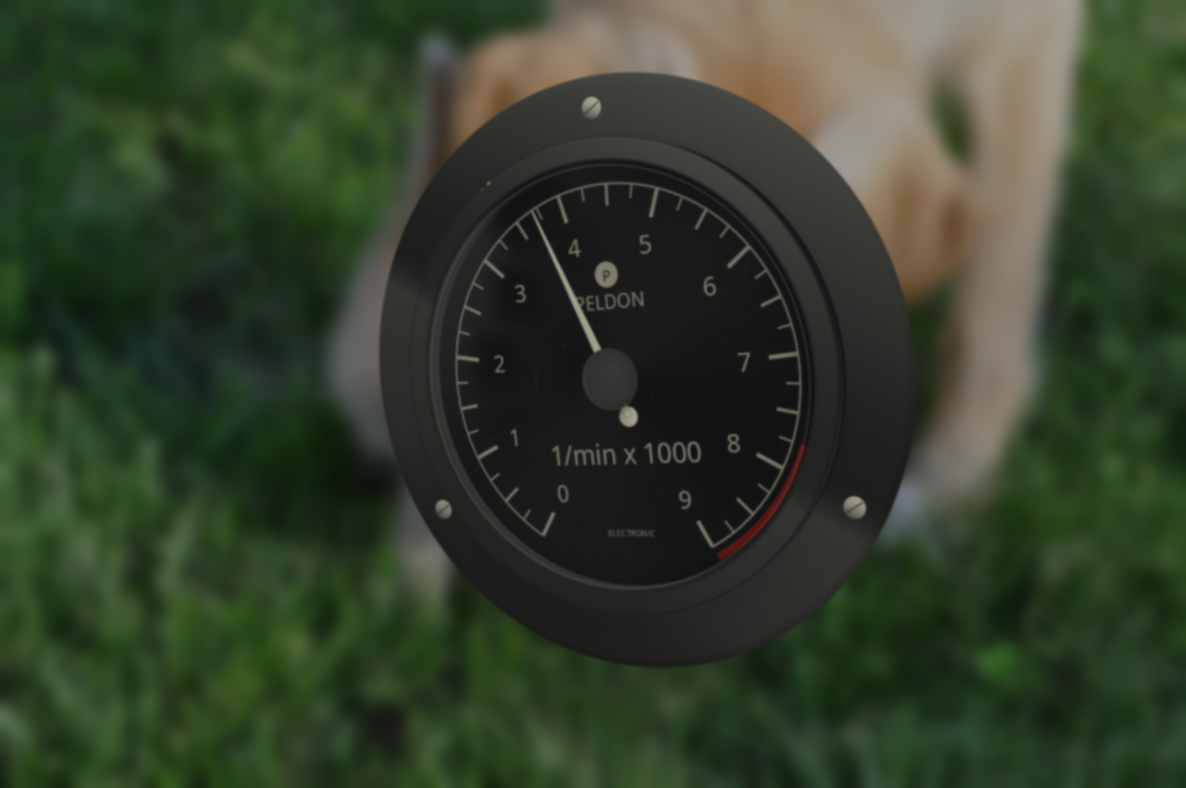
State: 3750 rpm
